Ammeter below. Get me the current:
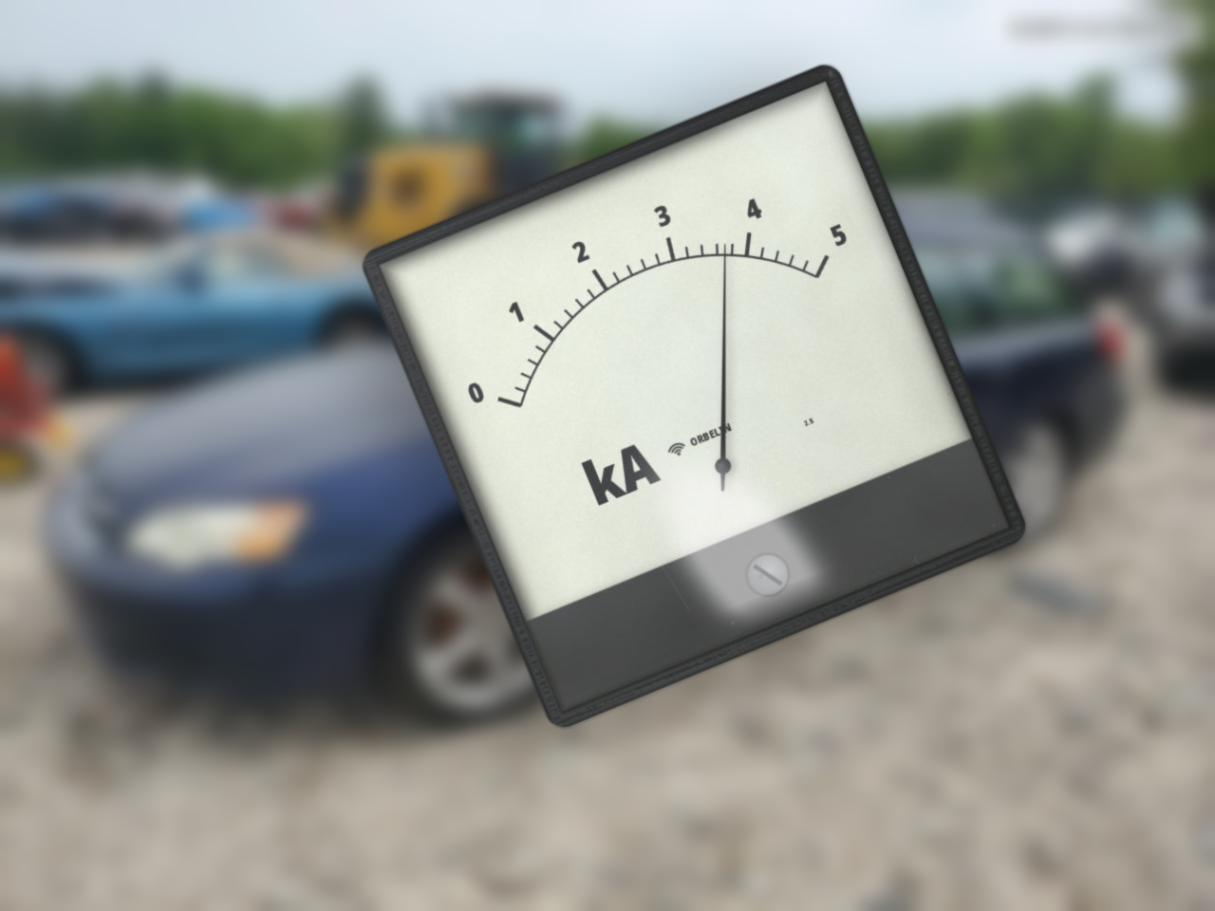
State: 3.7 kA
